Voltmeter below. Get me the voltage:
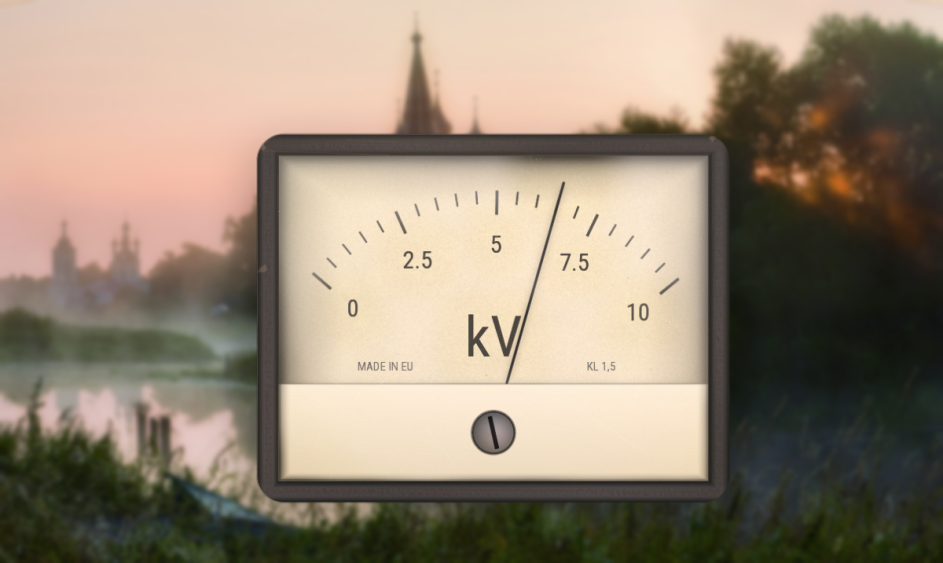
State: 6.5 kV
